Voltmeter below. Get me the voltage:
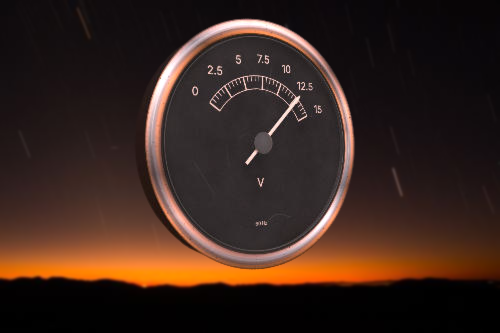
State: 12.5 V
